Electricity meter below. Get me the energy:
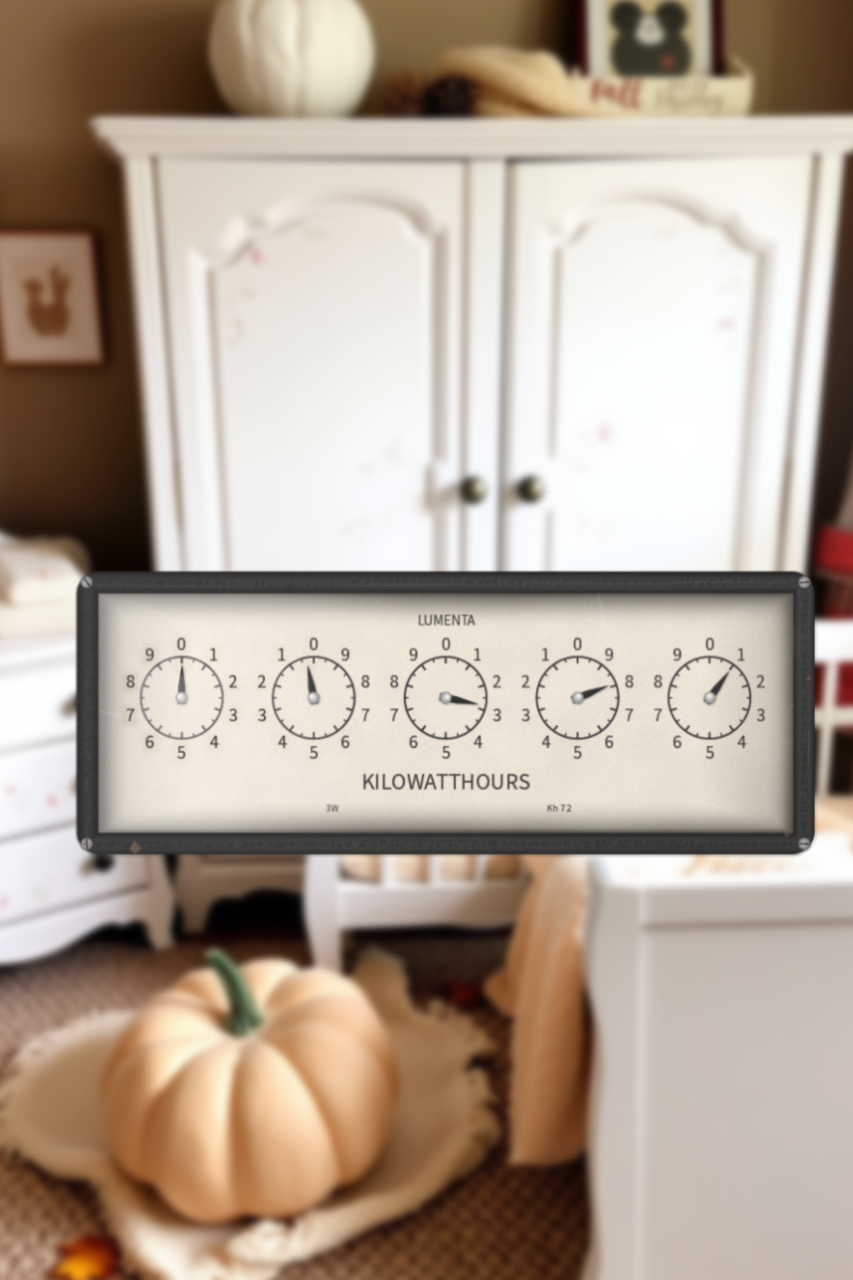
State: 281 kWh
